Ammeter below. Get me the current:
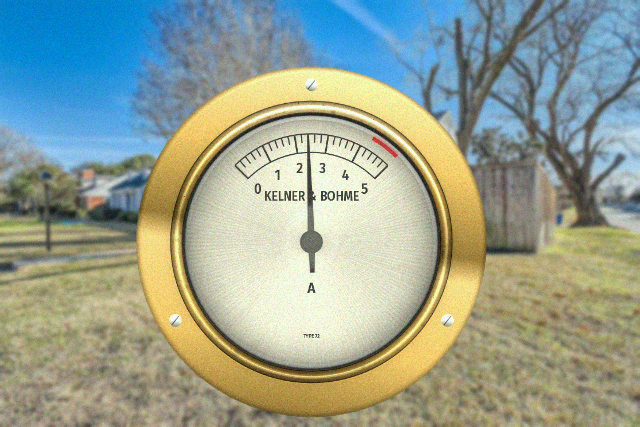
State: 2.4 A
